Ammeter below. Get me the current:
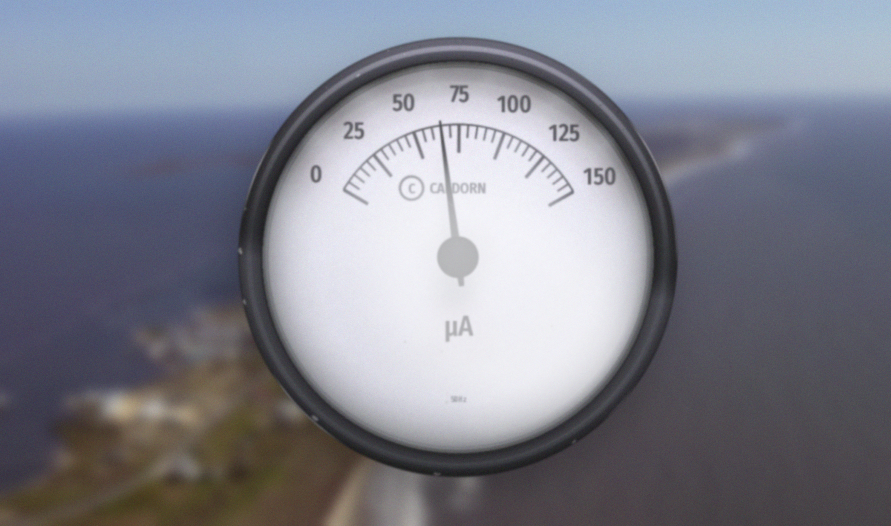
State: 65 µA
